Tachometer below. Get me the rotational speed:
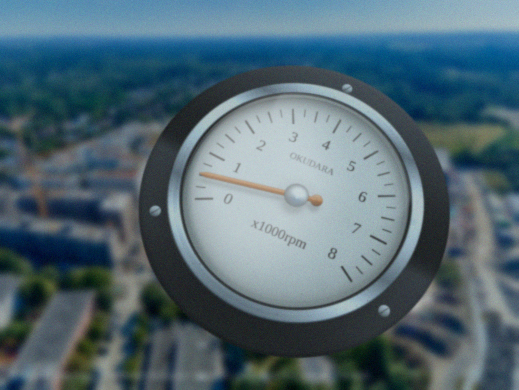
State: 500 rpm
